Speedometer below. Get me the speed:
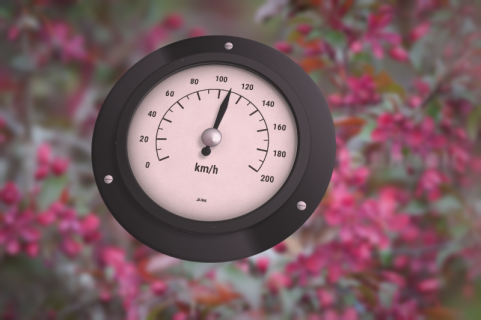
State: 110 km/h
